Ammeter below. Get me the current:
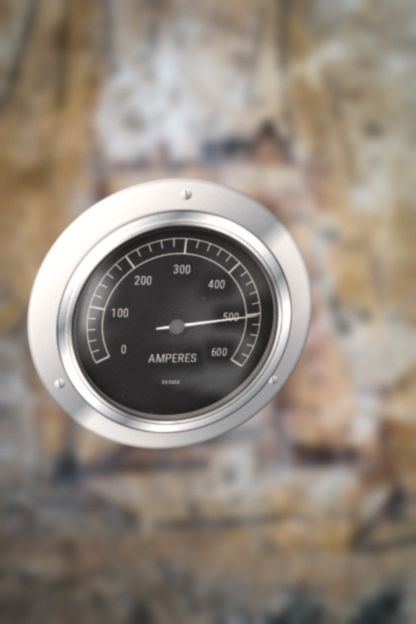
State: 500 A
